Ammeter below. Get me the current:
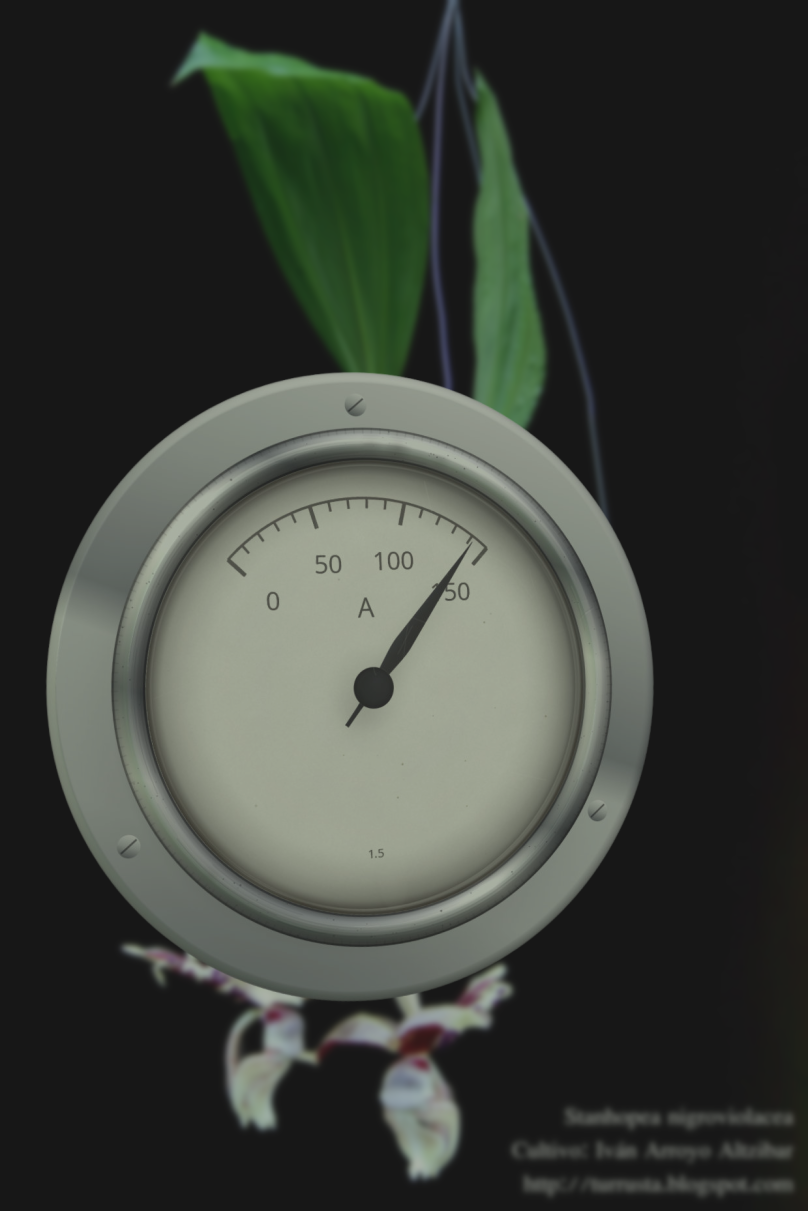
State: 140 A
